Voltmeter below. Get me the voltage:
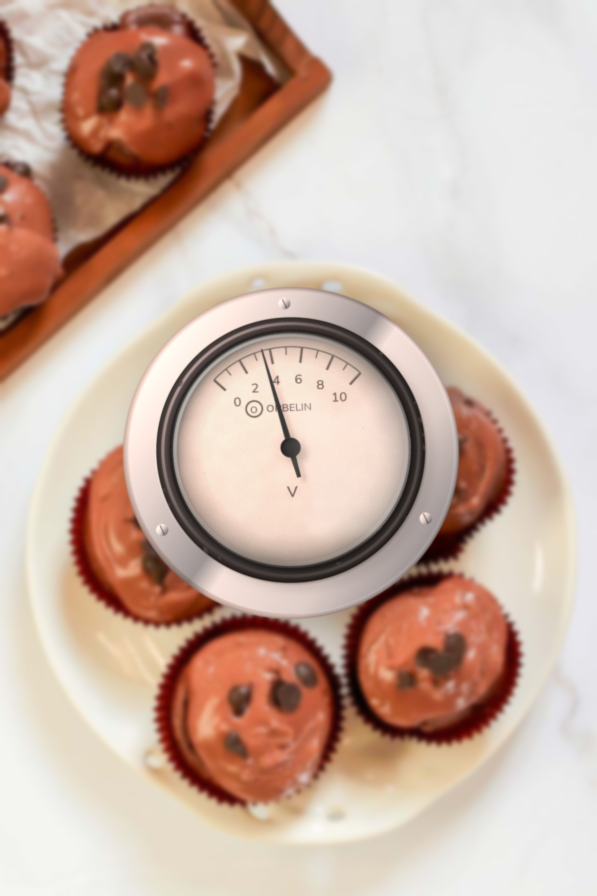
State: 3.5 V
